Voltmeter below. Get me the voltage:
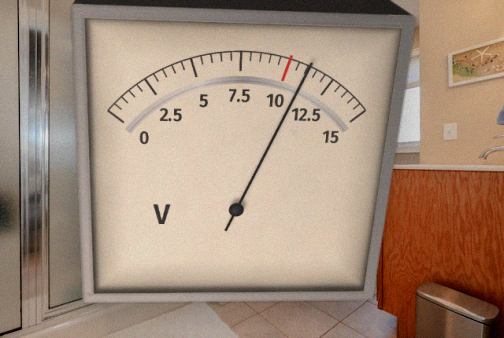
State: 11 V
